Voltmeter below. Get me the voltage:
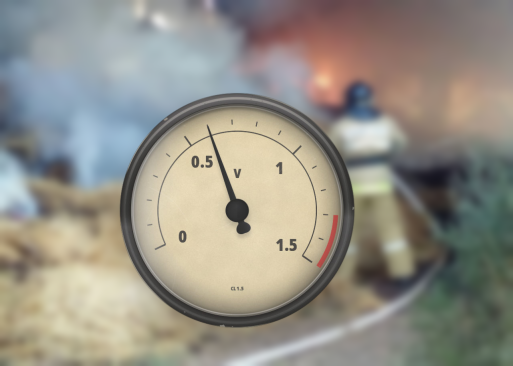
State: 0.6 V
